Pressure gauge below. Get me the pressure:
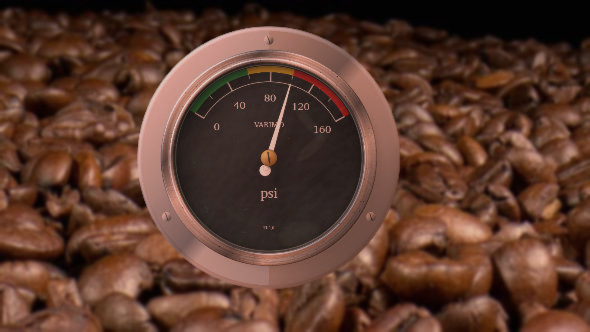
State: 100 psi
